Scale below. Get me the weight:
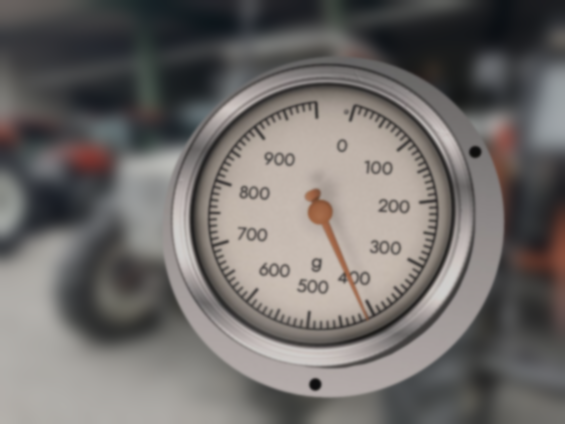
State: 410 g
